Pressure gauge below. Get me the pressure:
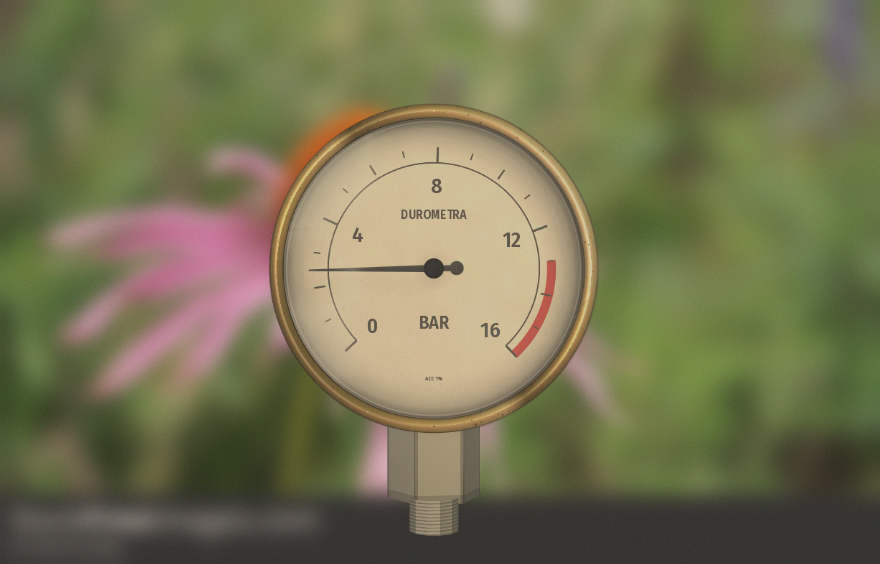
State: 2.5 bar
